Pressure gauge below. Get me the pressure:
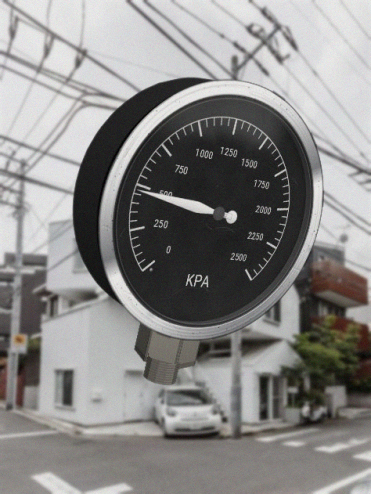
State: 475 kPa
